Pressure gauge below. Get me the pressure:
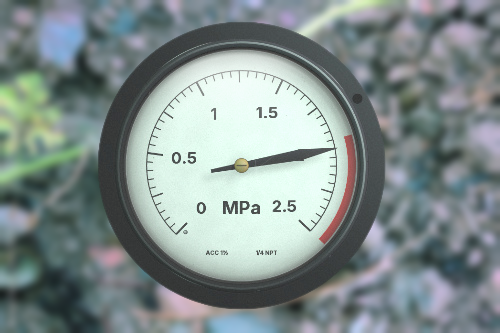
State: 2 MPa
